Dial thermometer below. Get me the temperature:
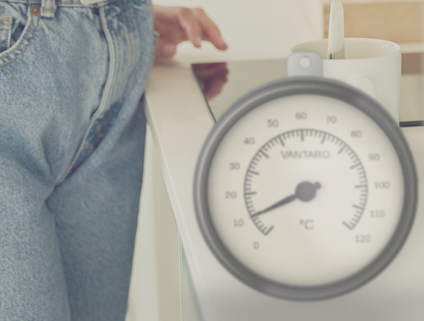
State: 10 °C
